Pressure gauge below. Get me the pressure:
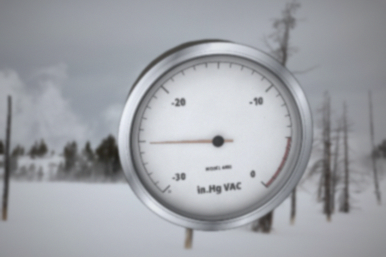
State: -25 inHg
